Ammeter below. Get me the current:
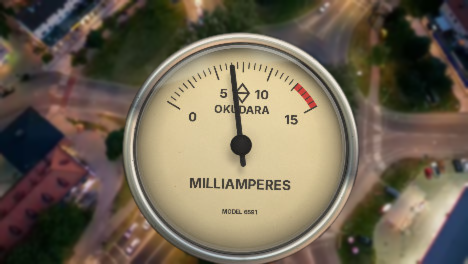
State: 6.5 mA
